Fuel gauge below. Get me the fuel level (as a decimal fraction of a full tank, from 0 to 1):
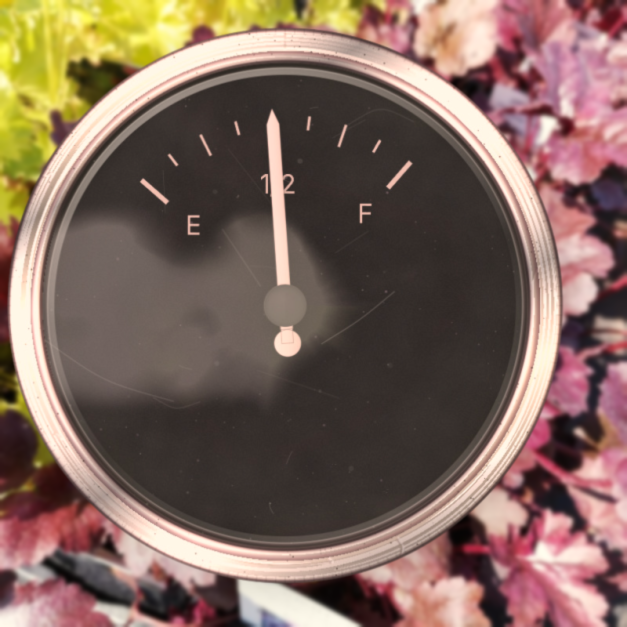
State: 0.5
